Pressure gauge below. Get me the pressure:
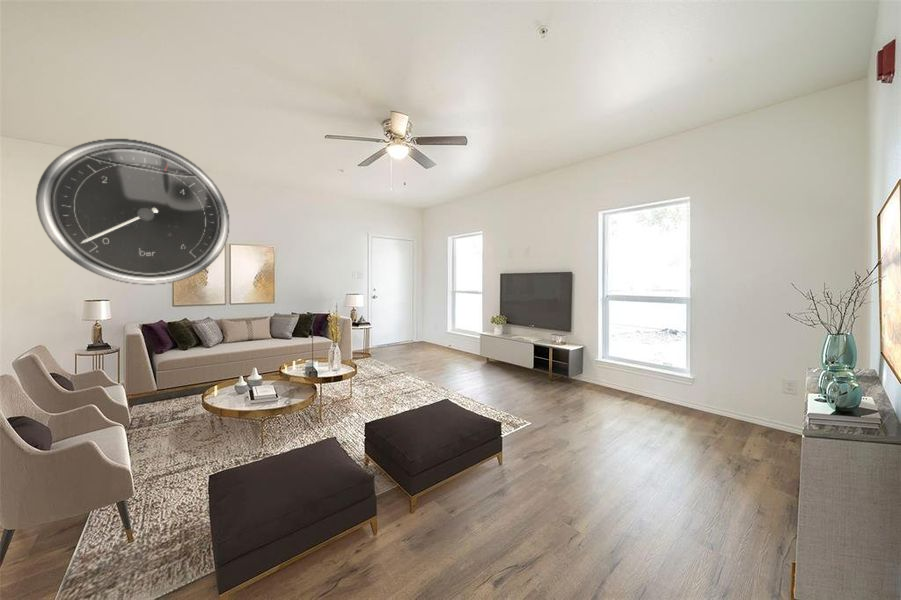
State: 0.2 bar
